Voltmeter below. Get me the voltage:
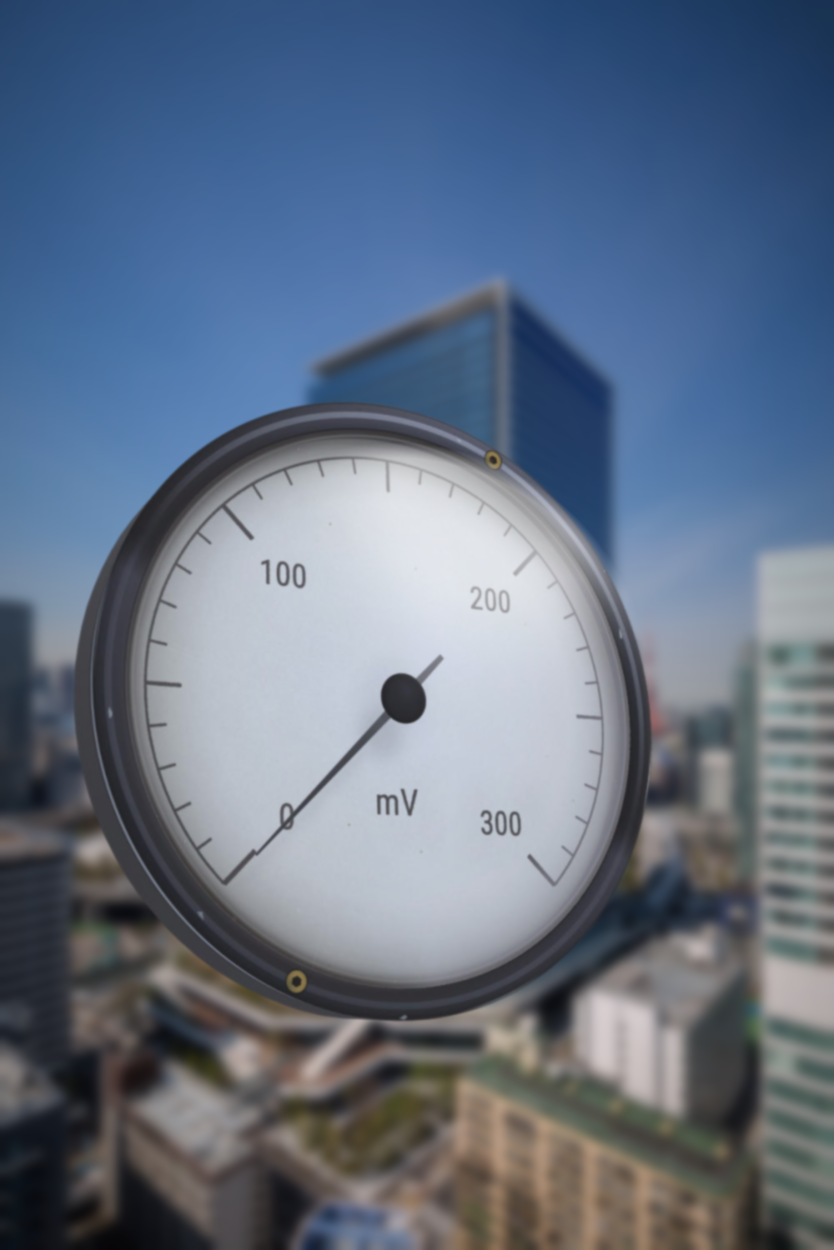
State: 0 mV
